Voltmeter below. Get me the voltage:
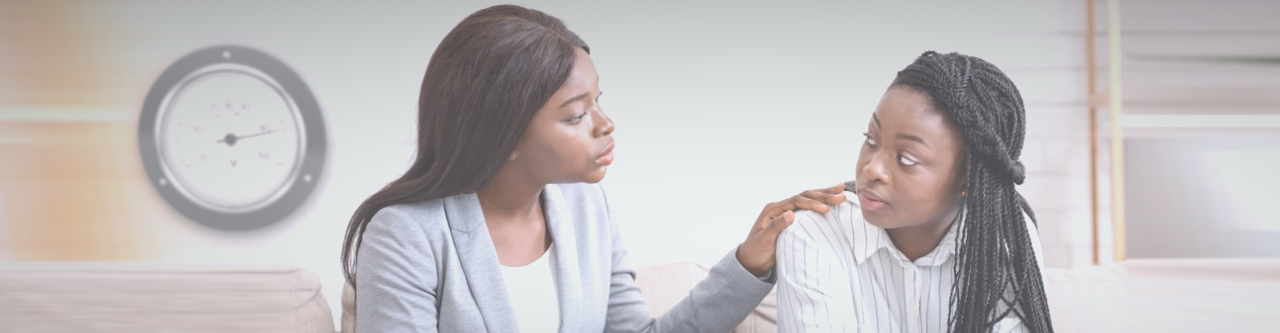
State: 42 V
